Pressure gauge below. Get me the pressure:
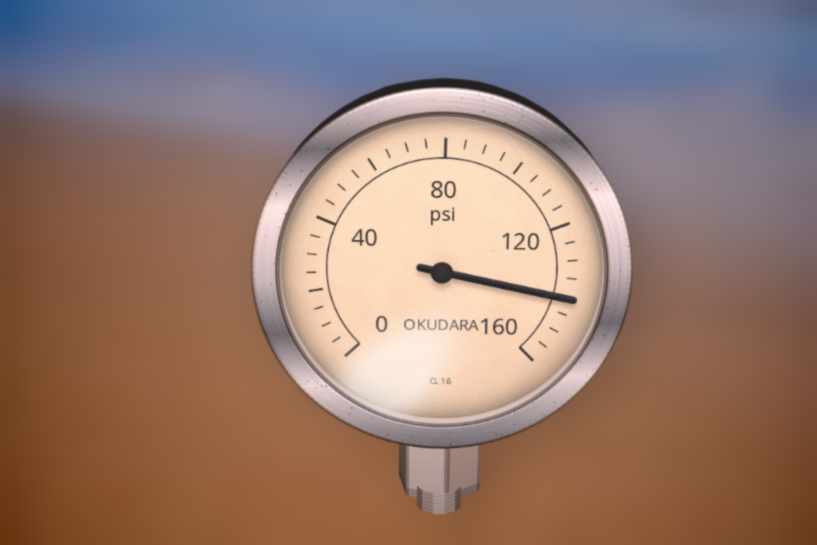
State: 140 psi
